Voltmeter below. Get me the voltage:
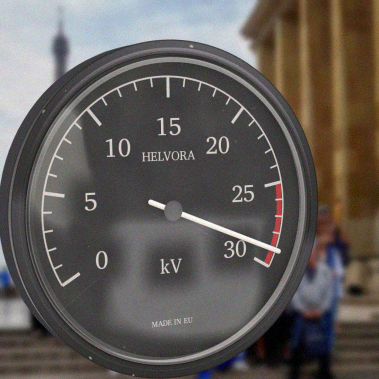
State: 29 kV
